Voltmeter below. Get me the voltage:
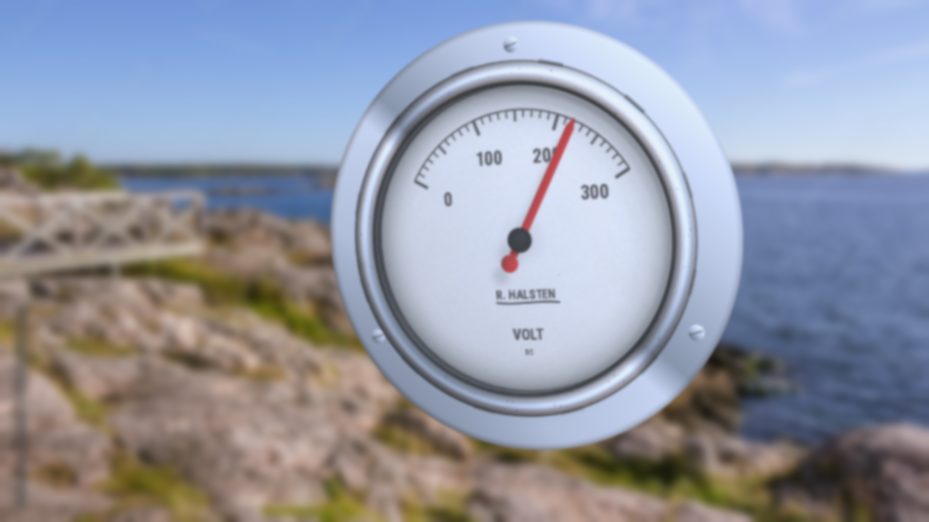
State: 220 V
